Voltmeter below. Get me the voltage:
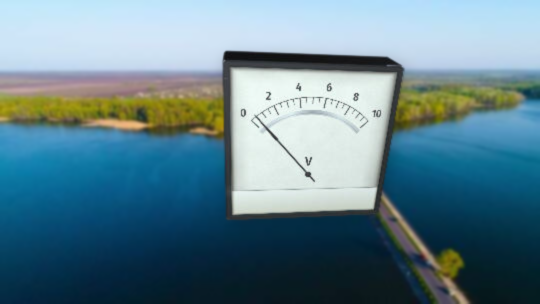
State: 0.5 V
